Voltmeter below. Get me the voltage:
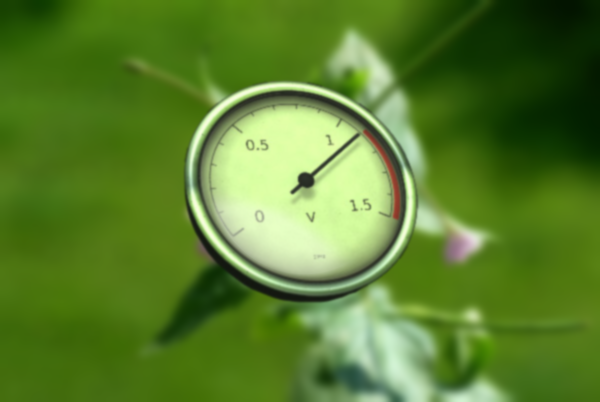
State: 1.1 V
